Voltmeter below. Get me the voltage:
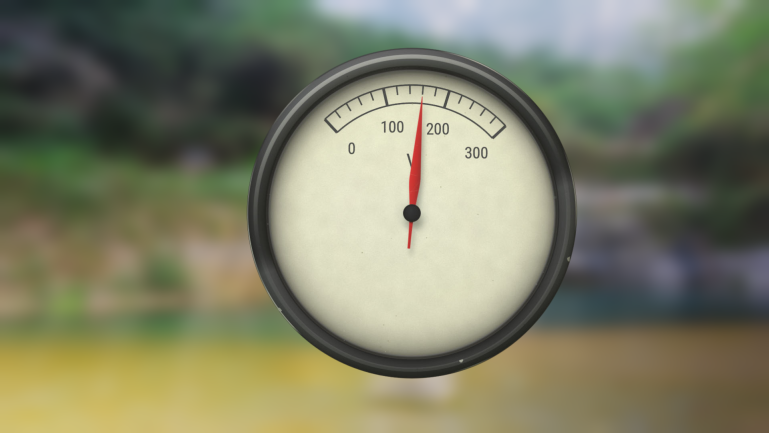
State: 160 V
